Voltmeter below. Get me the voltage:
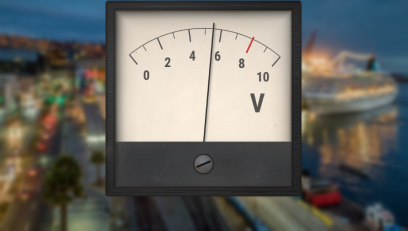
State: 5.5 V
